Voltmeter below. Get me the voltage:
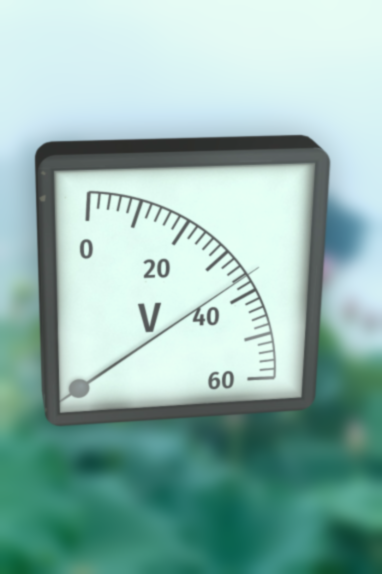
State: 36 V
